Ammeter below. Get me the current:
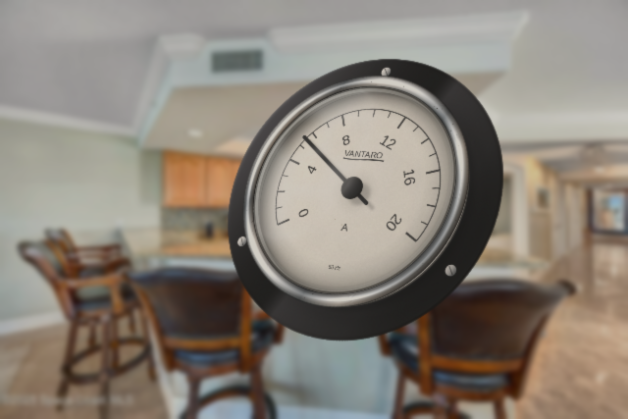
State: 5.5 A
